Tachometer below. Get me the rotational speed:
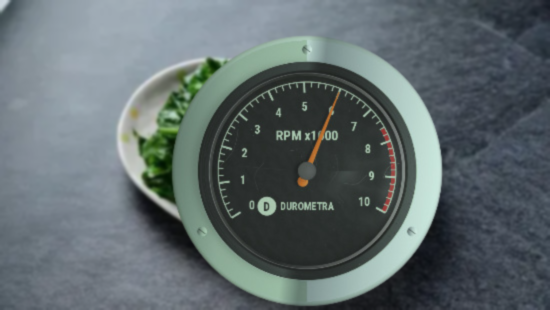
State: 6000 rpm
